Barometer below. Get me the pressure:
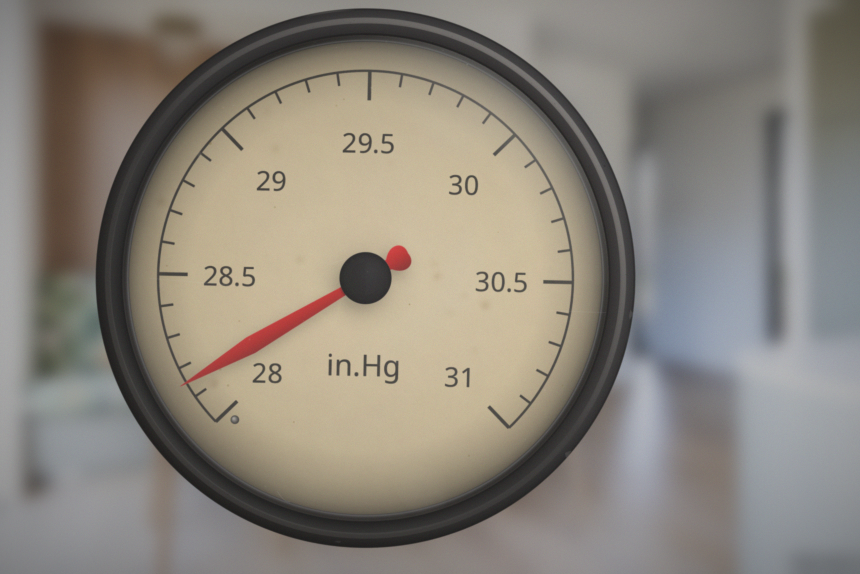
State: 28.15 inHg
